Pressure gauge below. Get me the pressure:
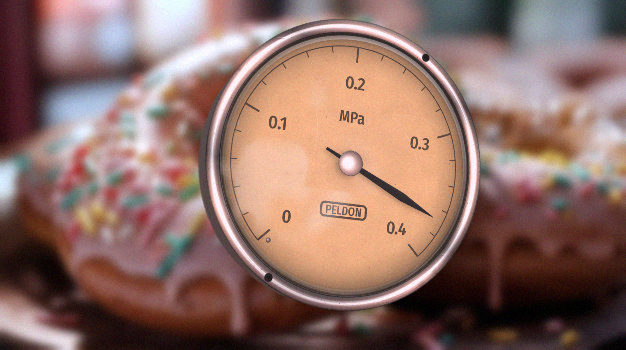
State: 0.37 MPa
